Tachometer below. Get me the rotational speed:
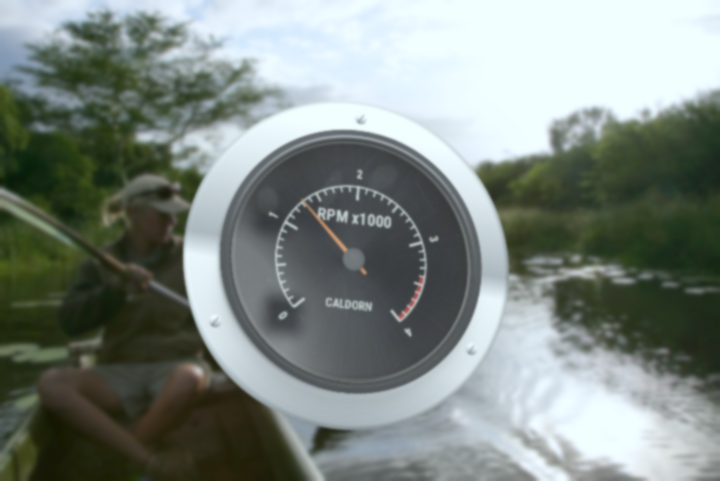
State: 1300 rpm
